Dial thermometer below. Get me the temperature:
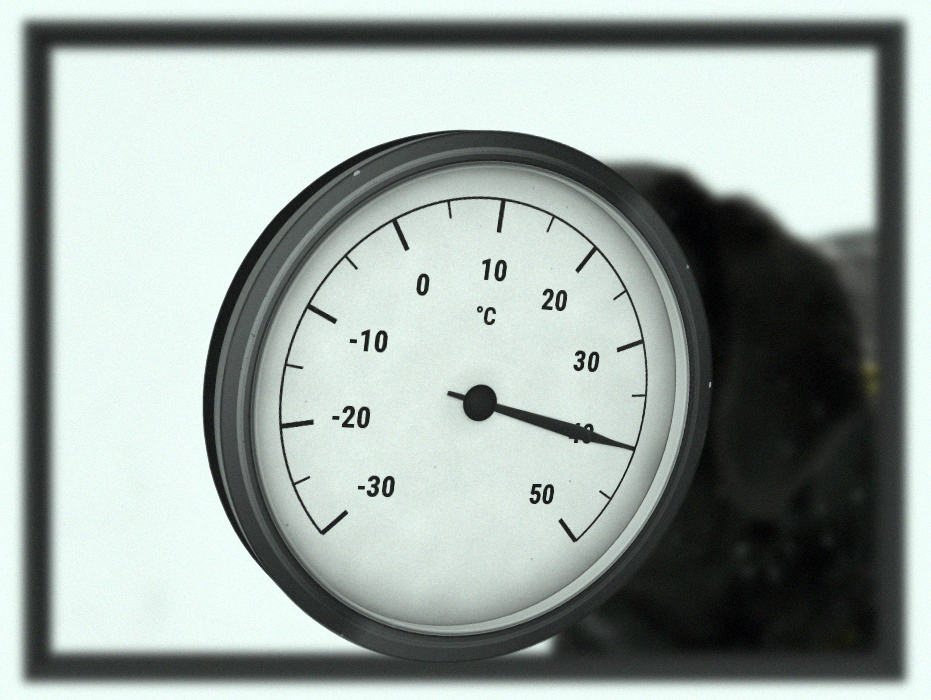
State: 40 °C
